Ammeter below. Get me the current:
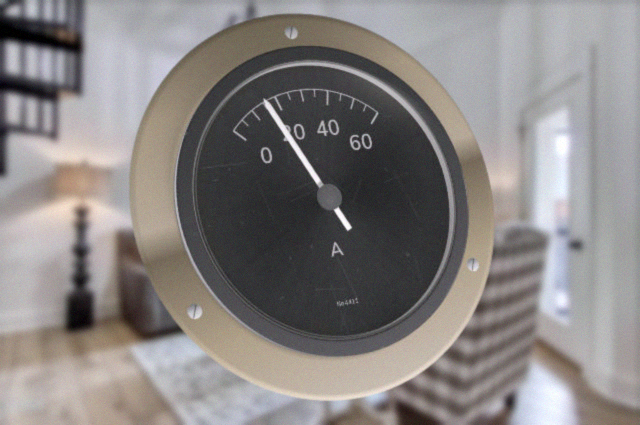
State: 15 A
